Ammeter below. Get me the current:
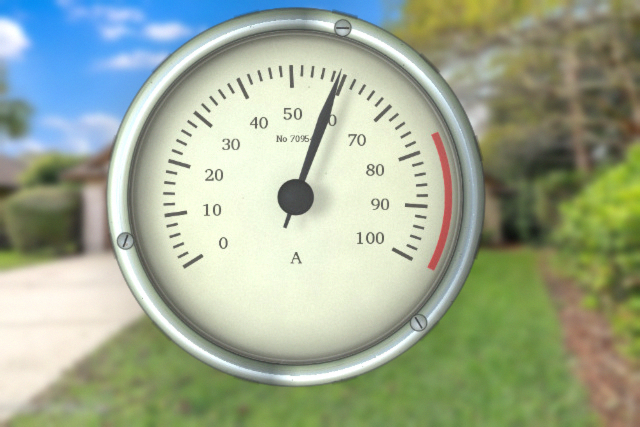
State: 59 A
